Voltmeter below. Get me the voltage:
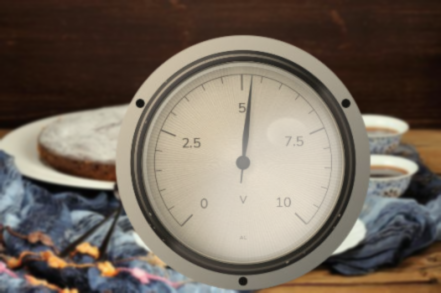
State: 5.25 V
